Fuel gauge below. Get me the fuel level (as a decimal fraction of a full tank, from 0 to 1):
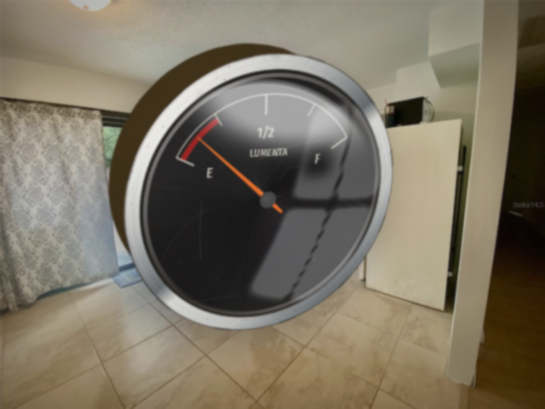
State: 0.125
